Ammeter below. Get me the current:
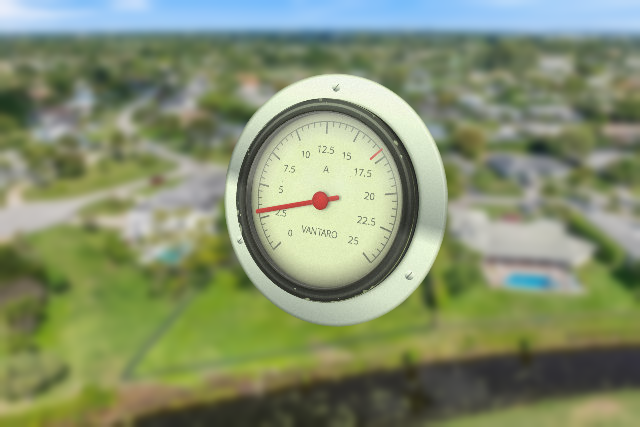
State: 3 A
